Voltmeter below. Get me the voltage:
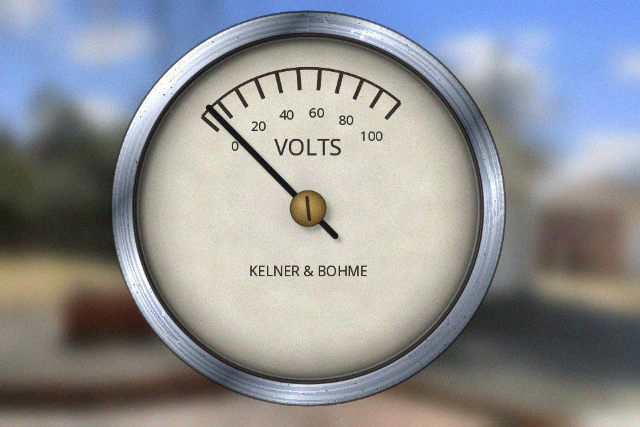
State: 5 V
